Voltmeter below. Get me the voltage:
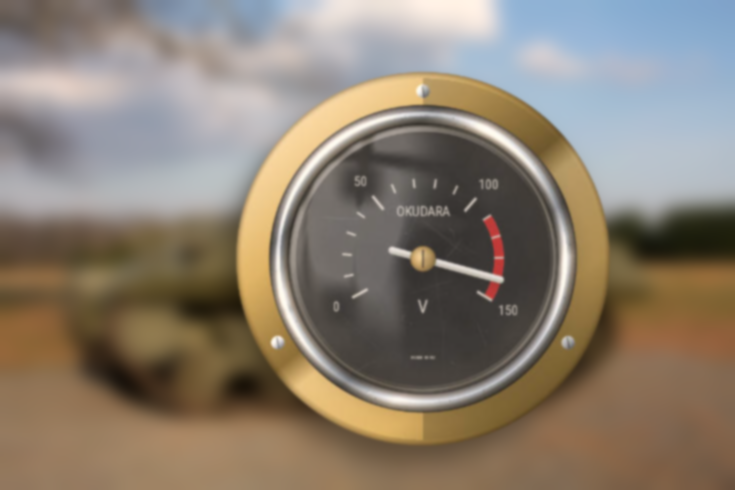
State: 140 V
